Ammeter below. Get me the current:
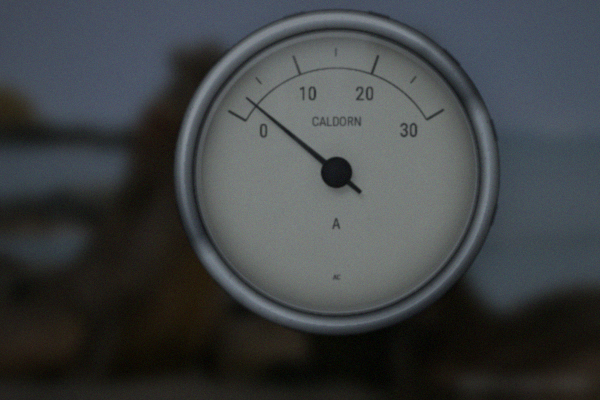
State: 2.5 A
